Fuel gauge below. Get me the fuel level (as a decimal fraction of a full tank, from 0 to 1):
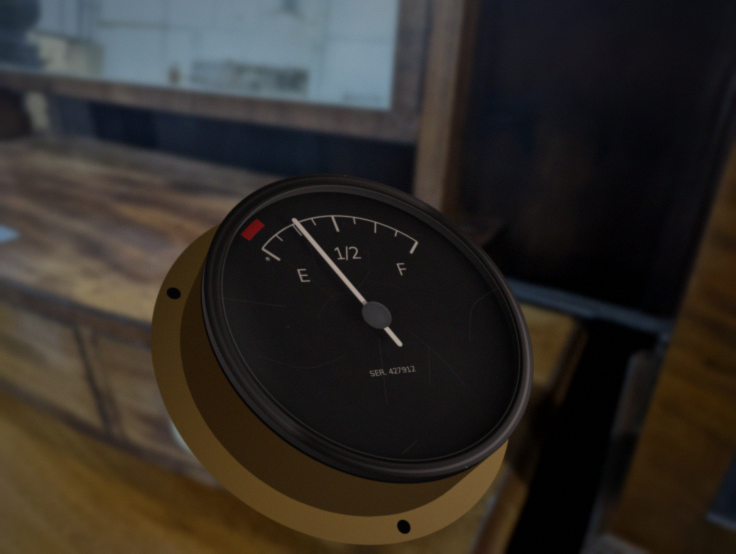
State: 0.25
